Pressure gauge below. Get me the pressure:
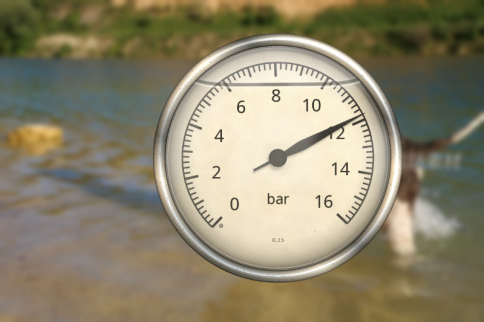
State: 11.8 bar
